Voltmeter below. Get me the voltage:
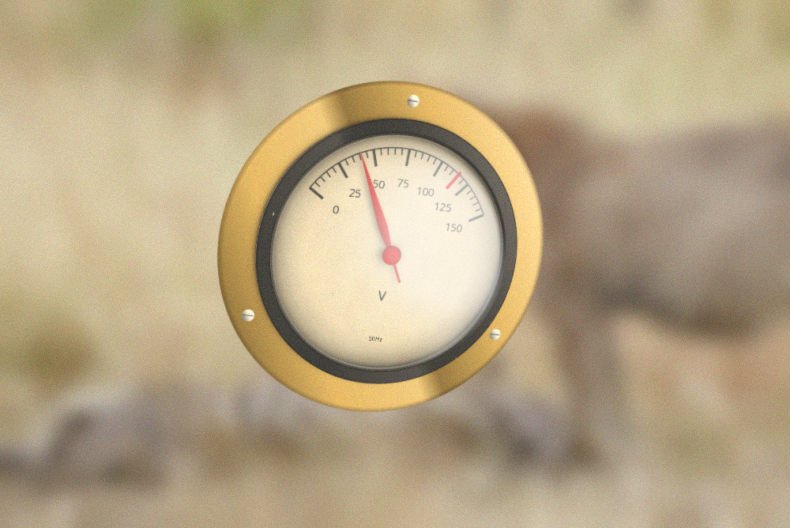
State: 40 V
